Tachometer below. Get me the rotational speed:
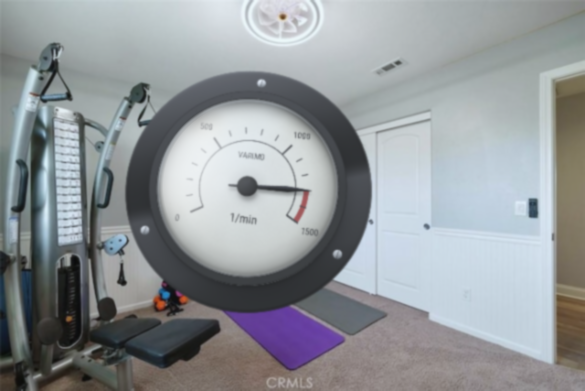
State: 1300 rpm
